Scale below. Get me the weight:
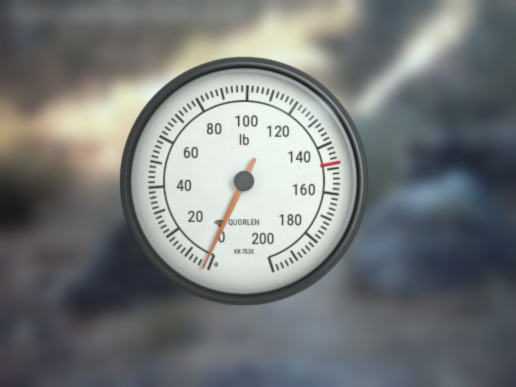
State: 2 lb
